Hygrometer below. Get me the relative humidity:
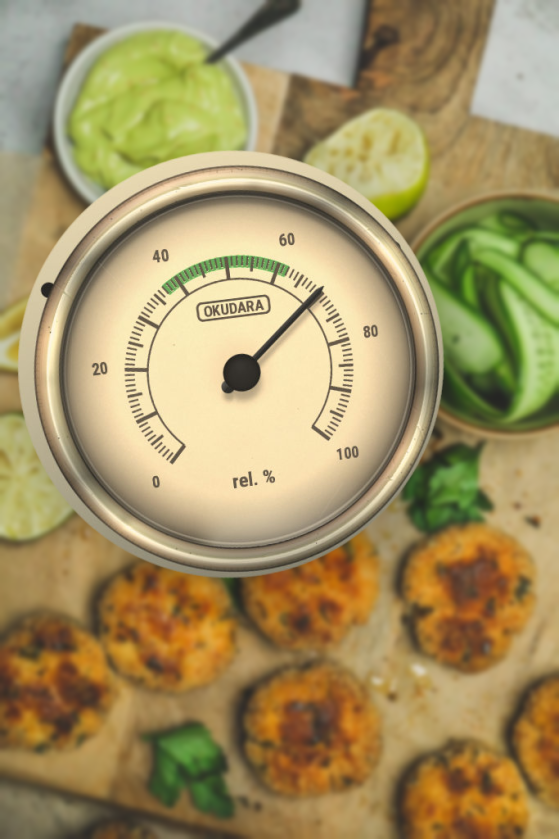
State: 69 %
